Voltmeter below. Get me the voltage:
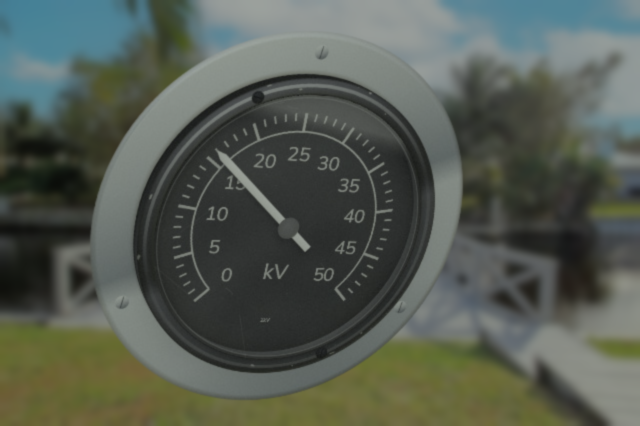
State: 16 kV
